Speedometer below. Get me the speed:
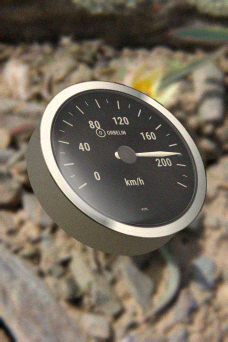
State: 190 km/h
